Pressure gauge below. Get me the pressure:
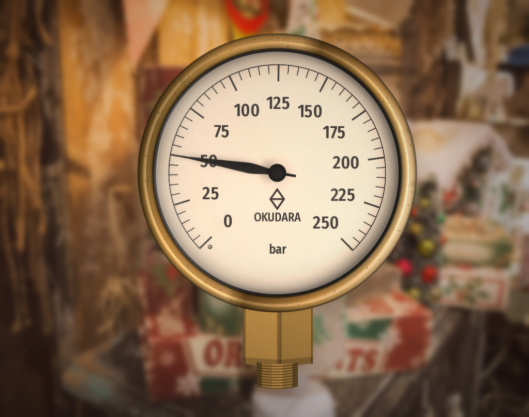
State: 50 bar
